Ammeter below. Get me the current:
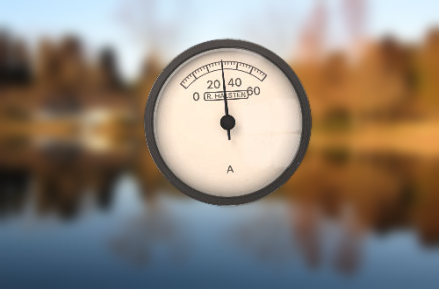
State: 30 A
